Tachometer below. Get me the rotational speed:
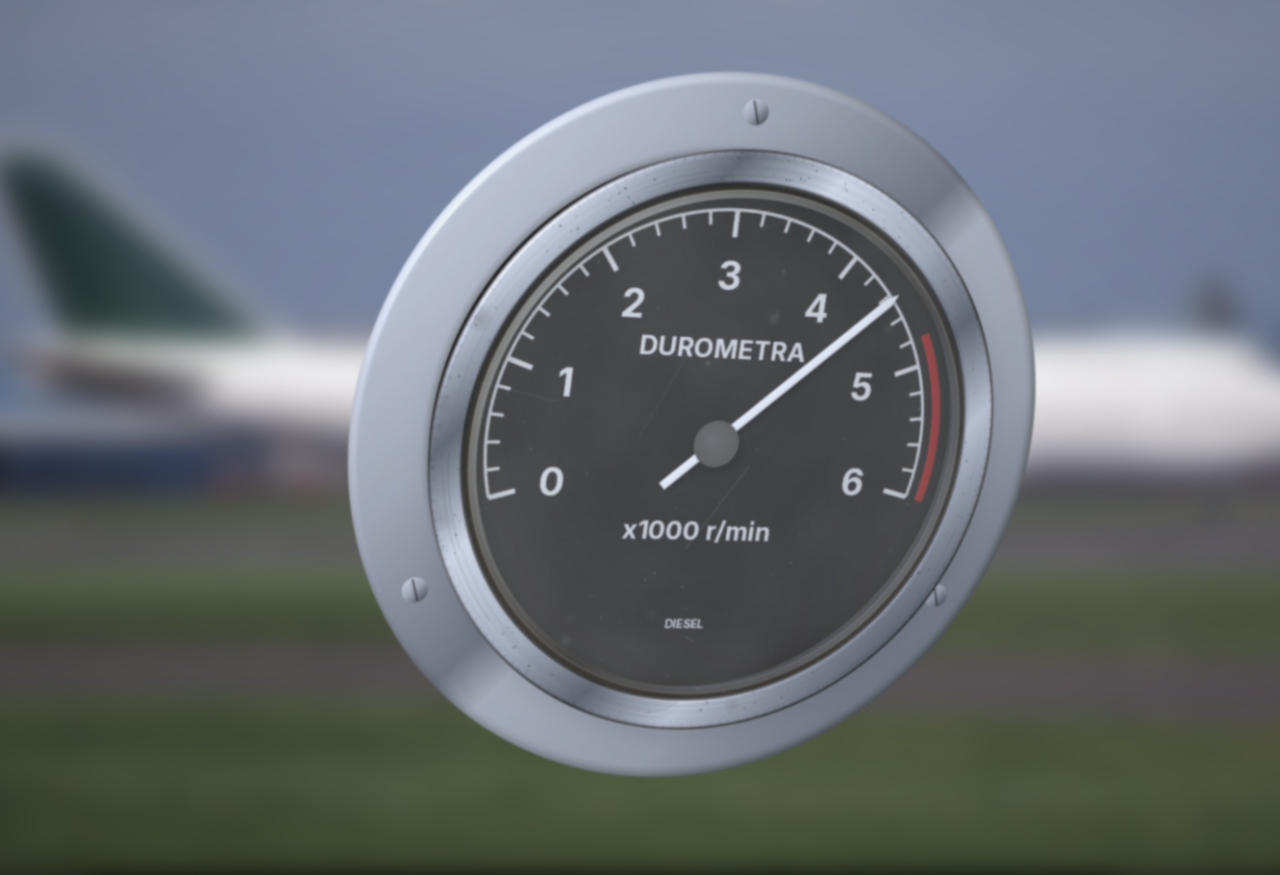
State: 4400 rpm
